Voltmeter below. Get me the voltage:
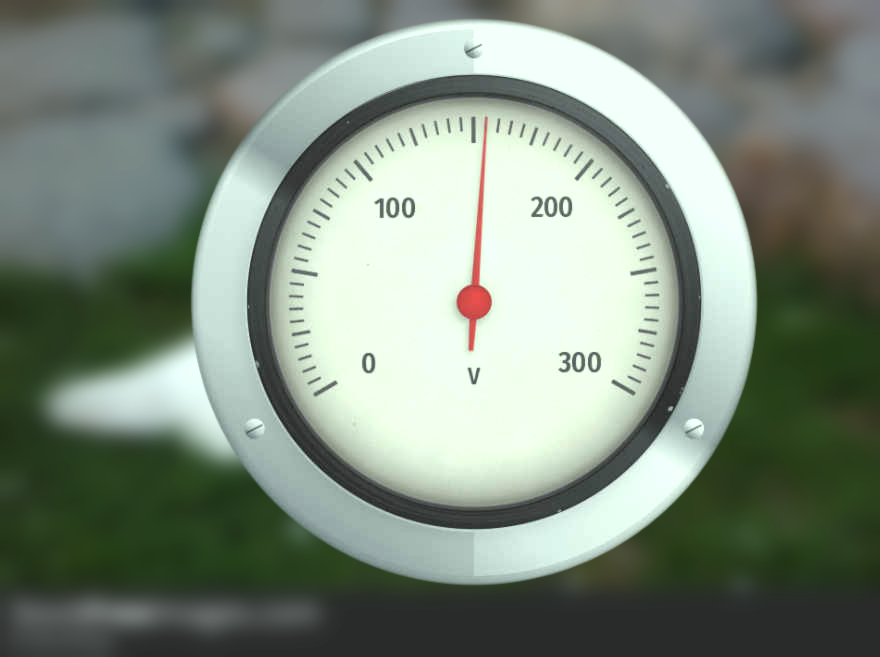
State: 155 V
